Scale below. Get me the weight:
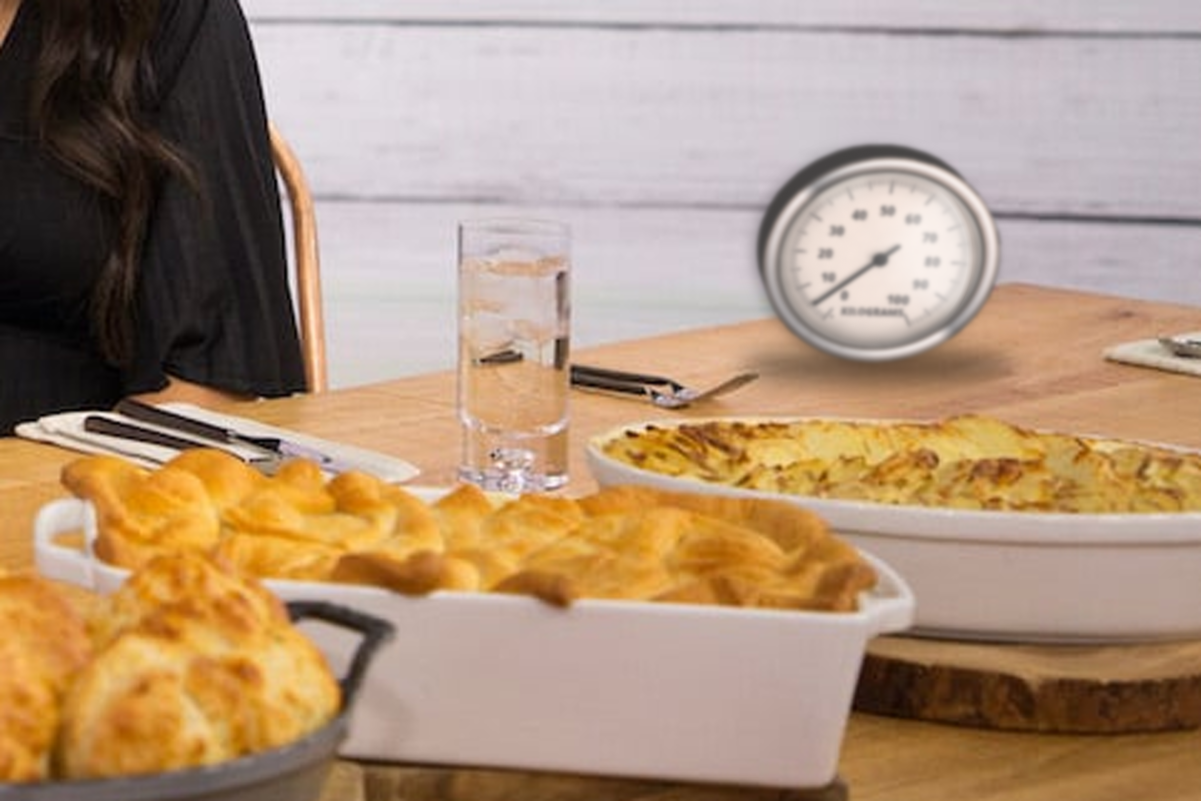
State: 5 kg
